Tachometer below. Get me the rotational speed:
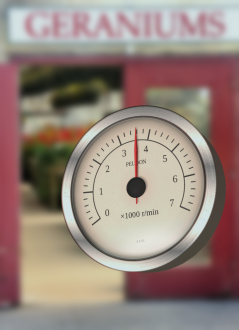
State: 3600 rpm
